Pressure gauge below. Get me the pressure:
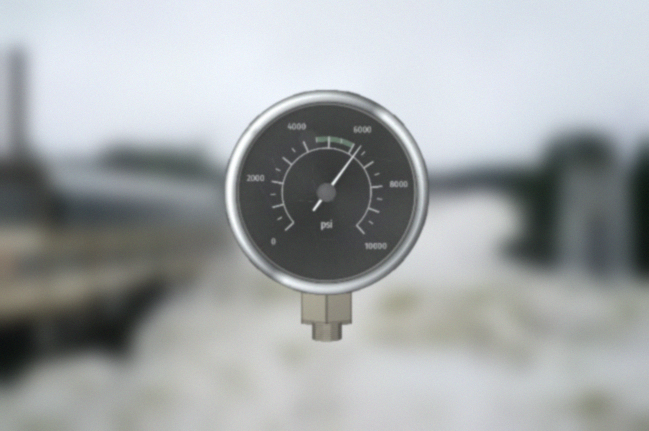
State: 6250 psi
